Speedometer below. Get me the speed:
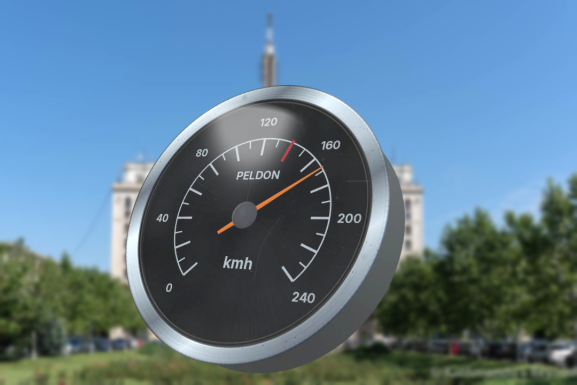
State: 170 km/h
